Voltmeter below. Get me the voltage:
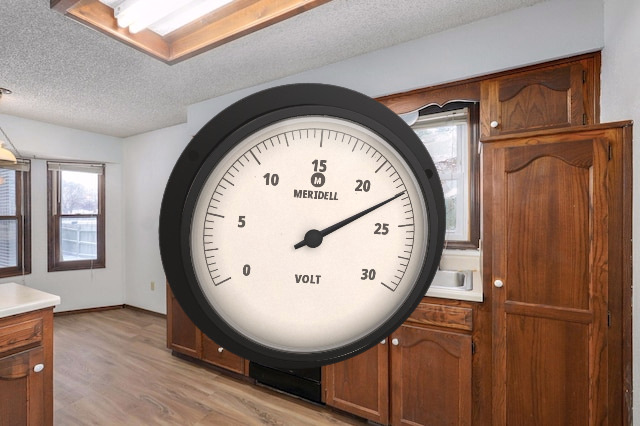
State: 22.5 V
